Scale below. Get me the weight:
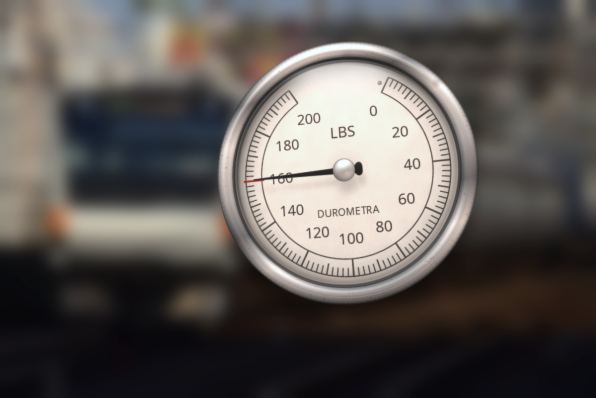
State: 160 lb
